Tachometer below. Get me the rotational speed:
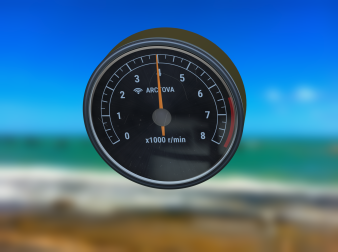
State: 4000 rpm
